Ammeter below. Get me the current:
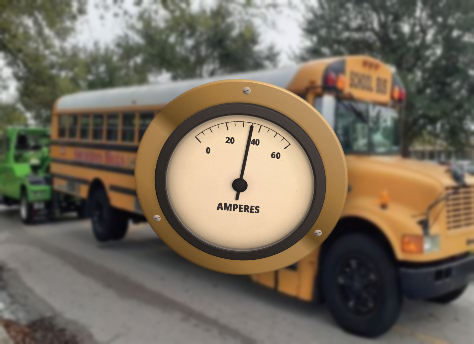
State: 35 A
